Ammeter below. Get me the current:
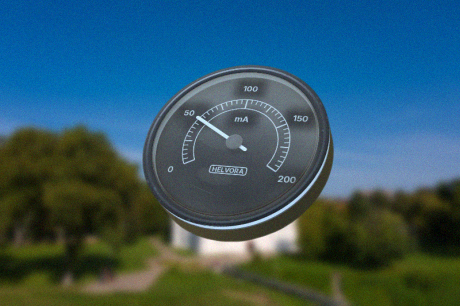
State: 50 mA
